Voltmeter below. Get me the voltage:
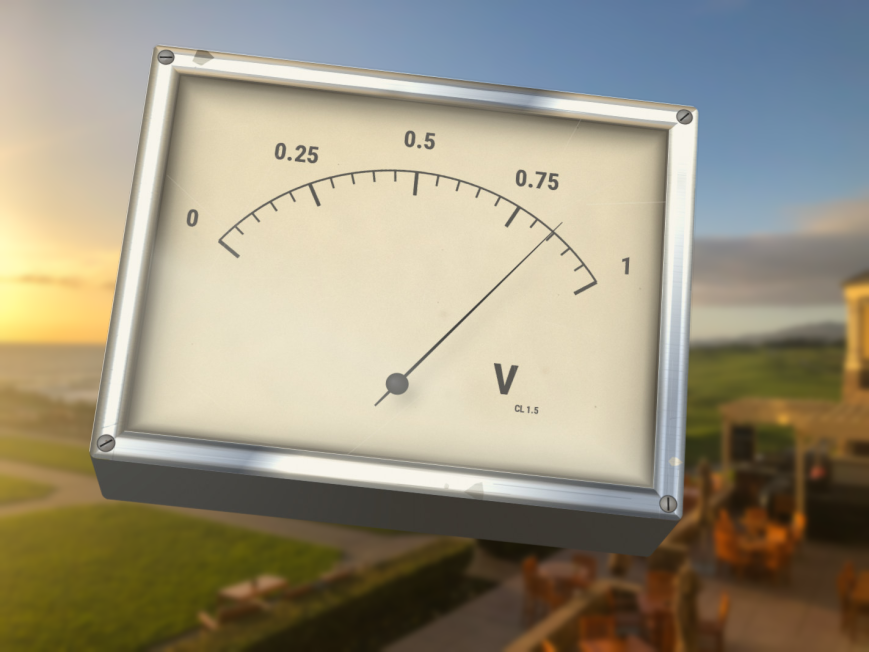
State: 0.85 V
